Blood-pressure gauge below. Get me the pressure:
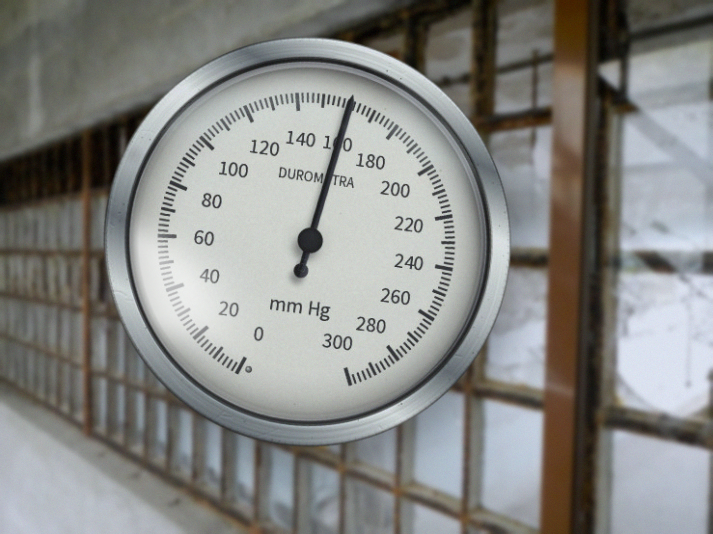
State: 160 mmHg
